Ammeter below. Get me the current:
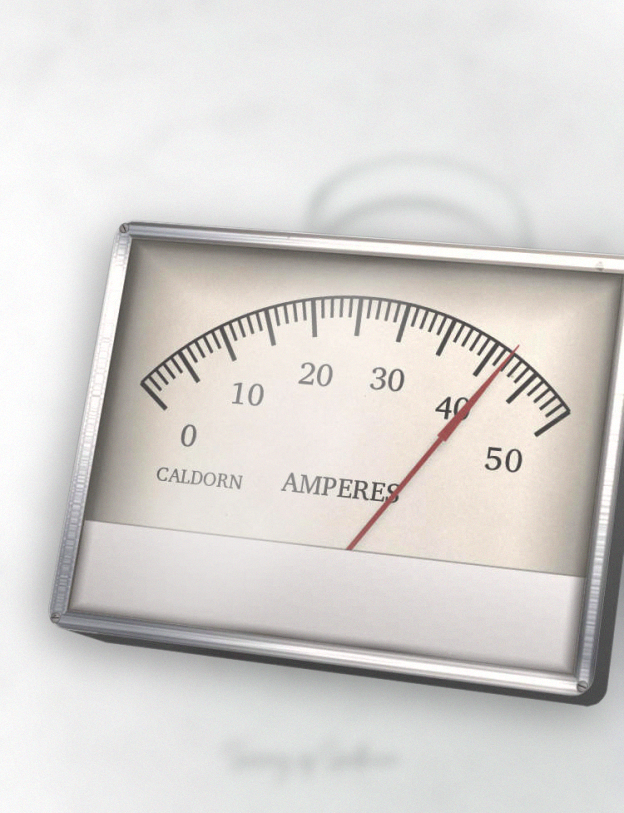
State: 42 A
